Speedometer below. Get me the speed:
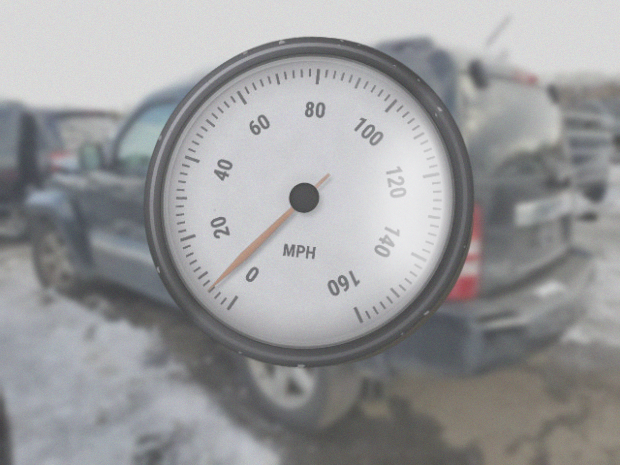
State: 6 mph
